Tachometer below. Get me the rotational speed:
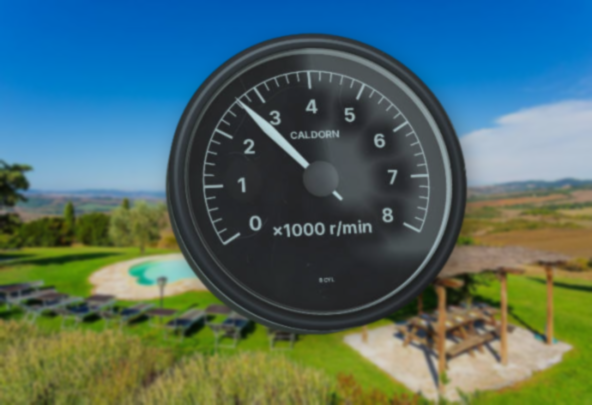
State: 2600 rpm
